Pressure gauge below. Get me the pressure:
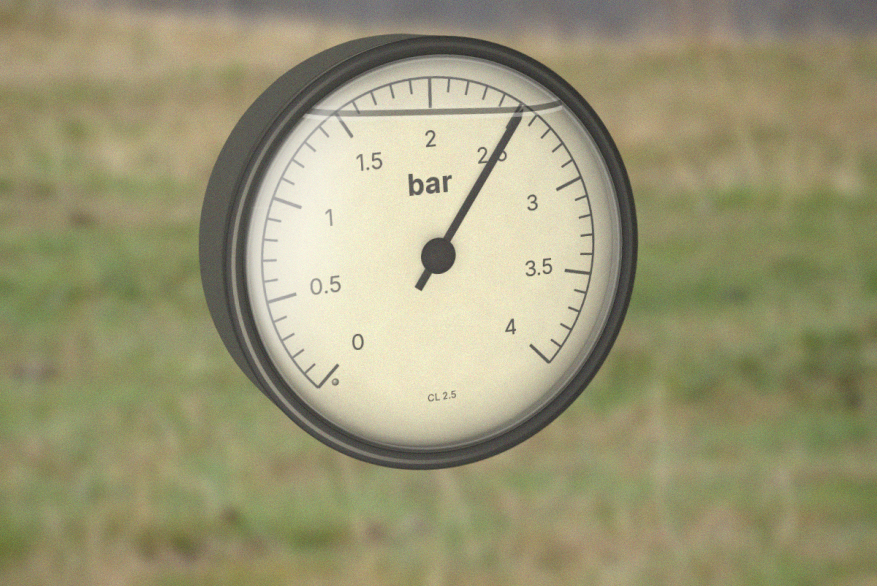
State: 2.5 bar
